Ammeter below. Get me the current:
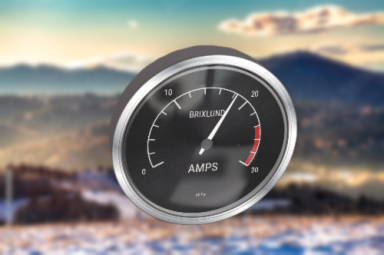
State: 18 A
